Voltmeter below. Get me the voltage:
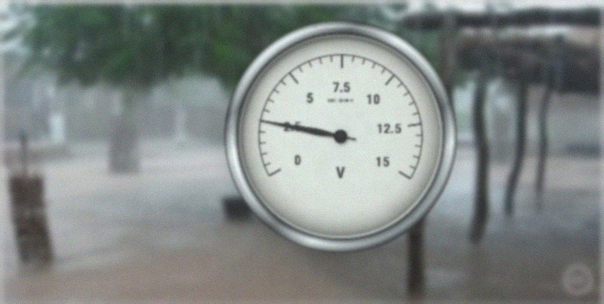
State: 2.5 V
